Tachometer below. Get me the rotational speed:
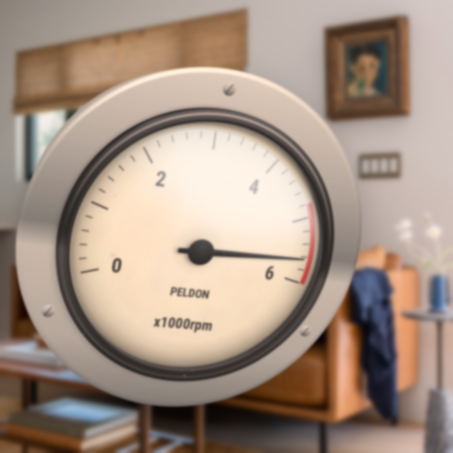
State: 5600 rpm
